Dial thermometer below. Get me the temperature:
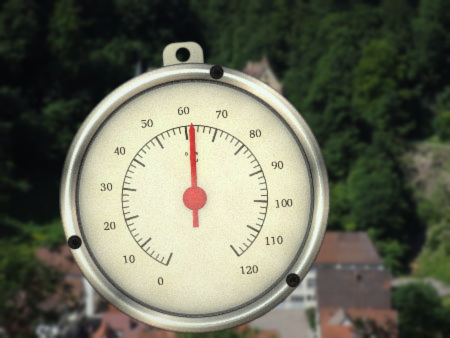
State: 62 °C
